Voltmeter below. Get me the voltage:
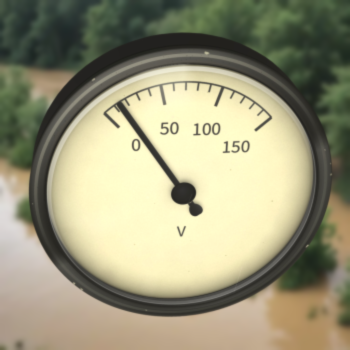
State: 15 V
